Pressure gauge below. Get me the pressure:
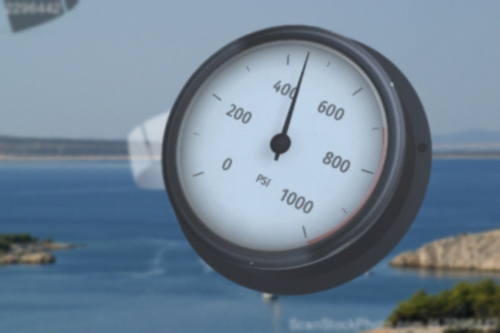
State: 450 psi
